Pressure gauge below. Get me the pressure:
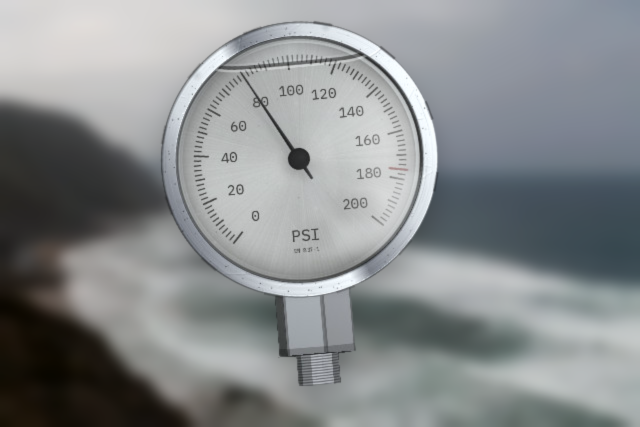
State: 80 psi
